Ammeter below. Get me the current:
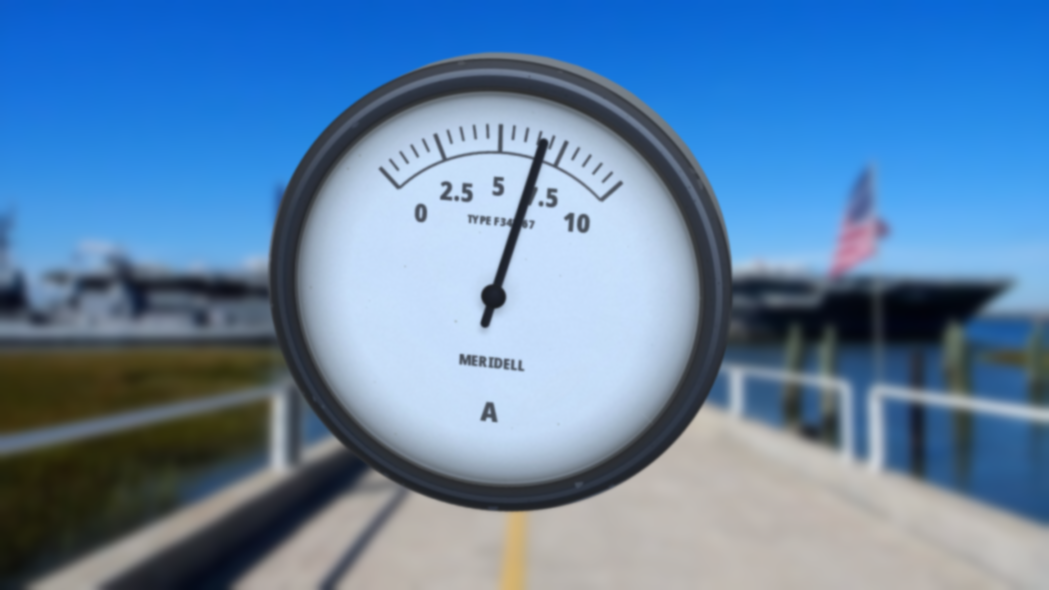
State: 6.75 A
